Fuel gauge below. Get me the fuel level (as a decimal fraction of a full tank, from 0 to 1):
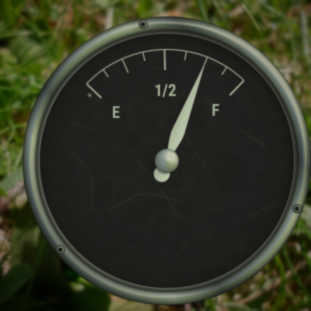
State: 0.75
